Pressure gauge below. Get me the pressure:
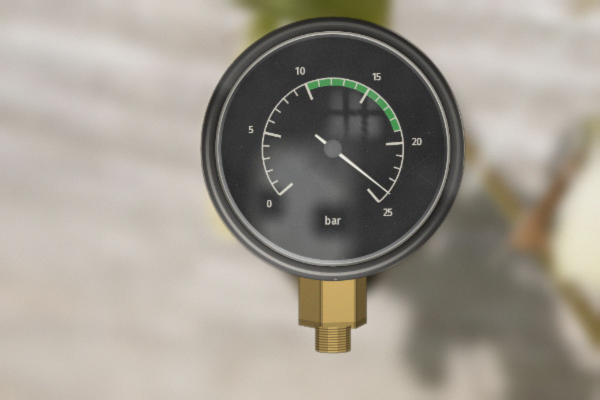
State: 24 bar
